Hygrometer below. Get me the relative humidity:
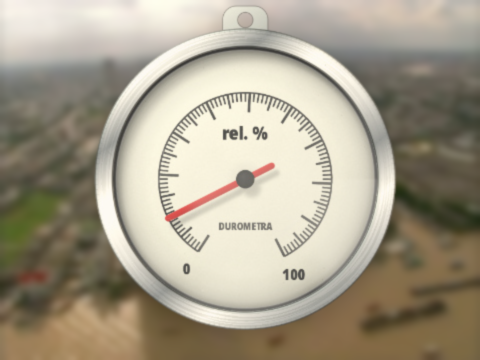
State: 10 %
